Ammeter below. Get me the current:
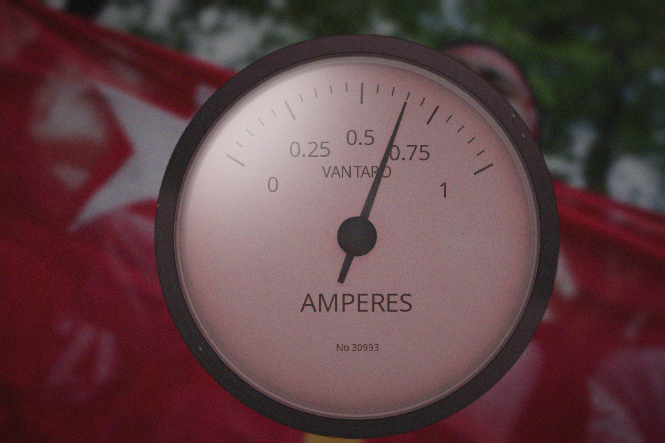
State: 0.65 A
